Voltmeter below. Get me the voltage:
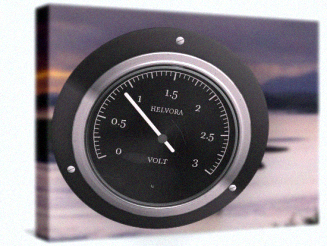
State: 0.9 V
